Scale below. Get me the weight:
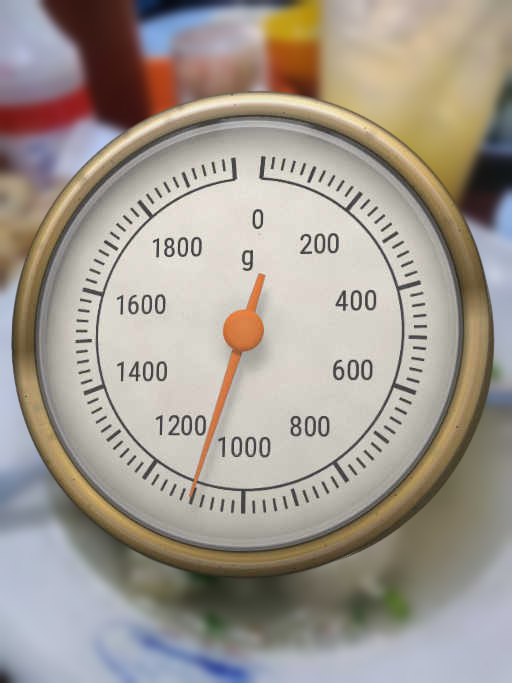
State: 1100 g
